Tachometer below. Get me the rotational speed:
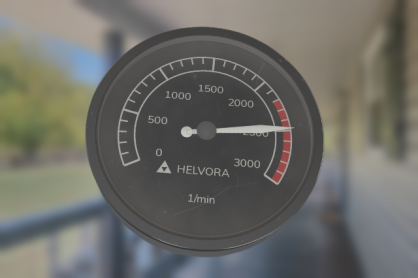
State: 2500 rpm
